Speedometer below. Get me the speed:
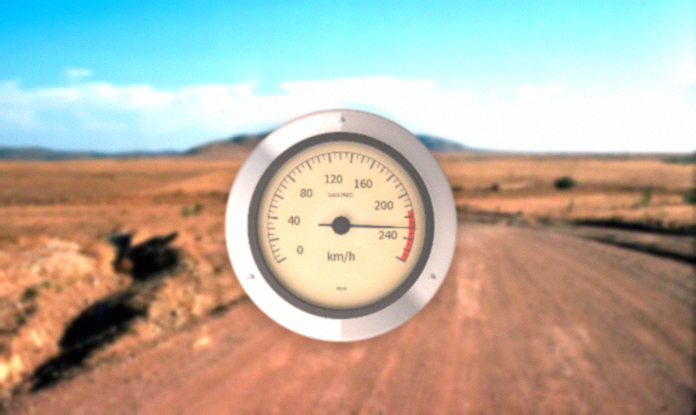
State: 230 km/h
